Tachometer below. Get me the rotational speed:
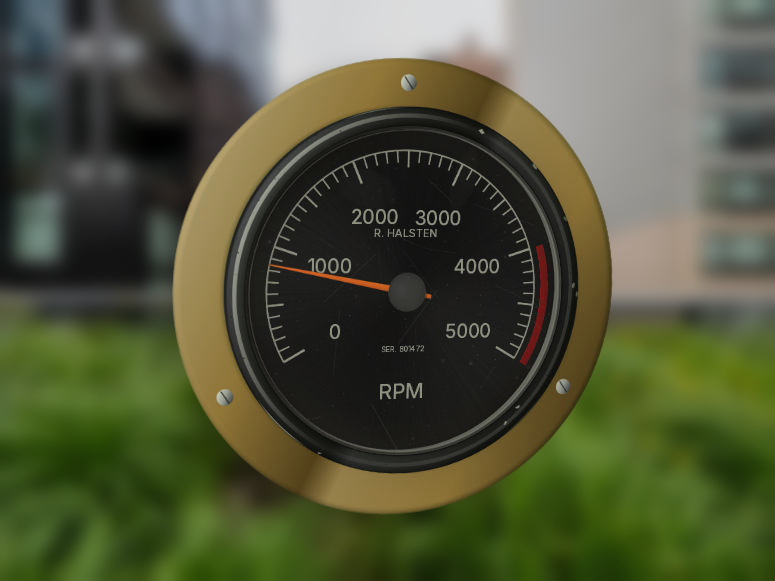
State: 850 rpm
